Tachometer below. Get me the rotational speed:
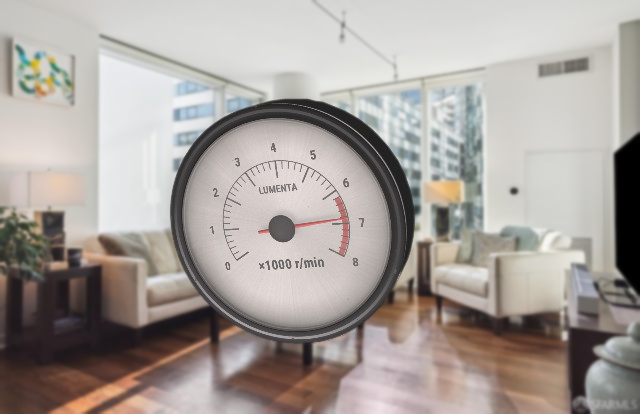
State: 6800 rpm
